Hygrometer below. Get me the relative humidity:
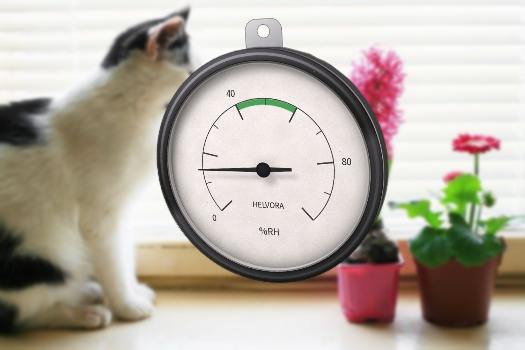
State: 15 %
